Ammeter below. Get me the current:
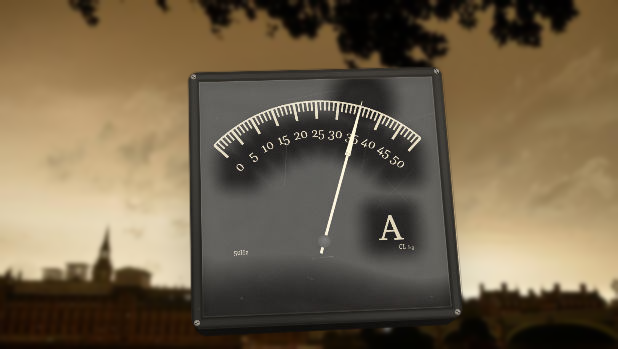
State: 35 A
